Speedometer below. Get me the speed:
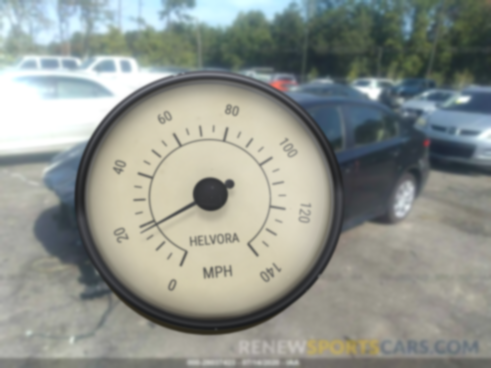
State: 17.5 mph
